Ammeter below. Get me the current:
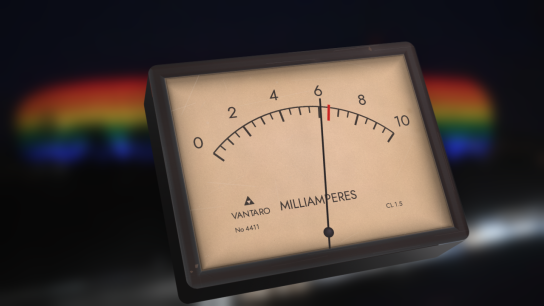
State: 6 mA
